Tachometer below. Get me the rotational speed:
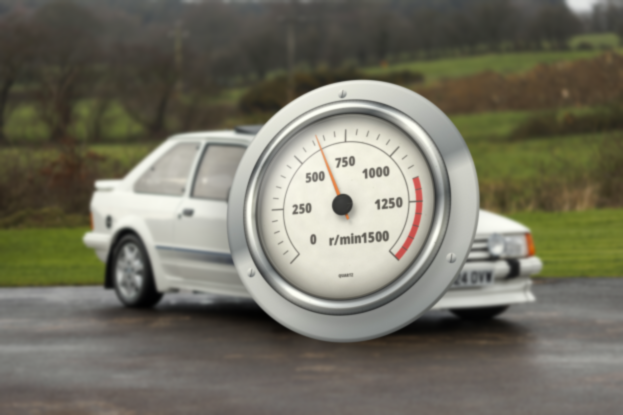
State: 625 rpm
